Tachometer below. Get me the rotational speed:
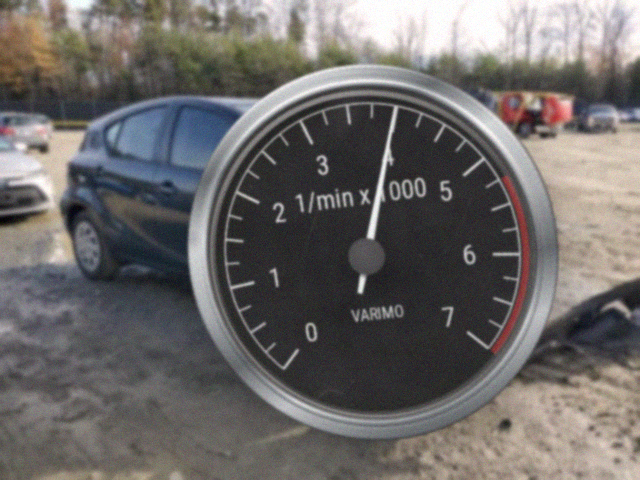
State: 4000 rpm
